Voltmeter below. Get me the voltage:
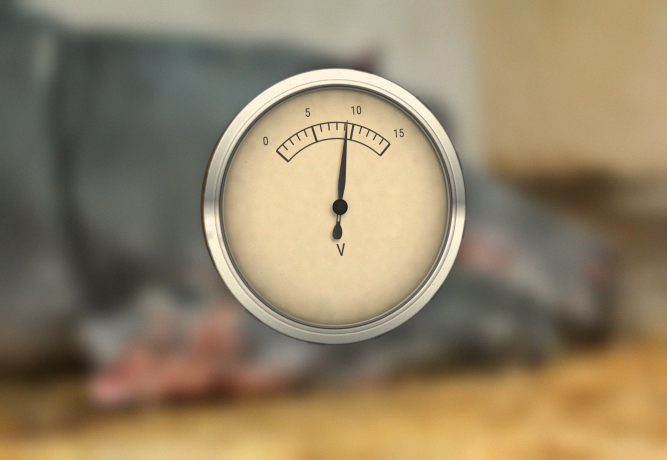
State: 9 V
